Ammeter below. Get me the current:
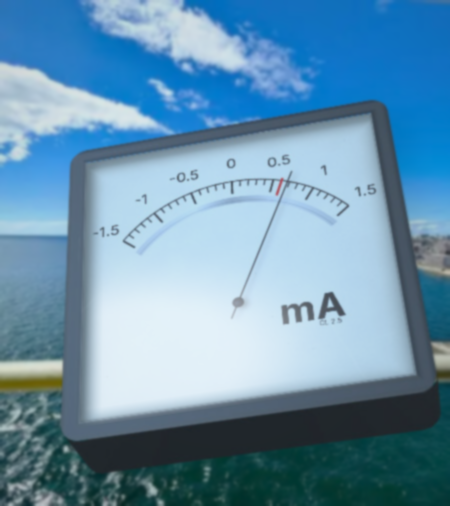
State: 0.7 mA
